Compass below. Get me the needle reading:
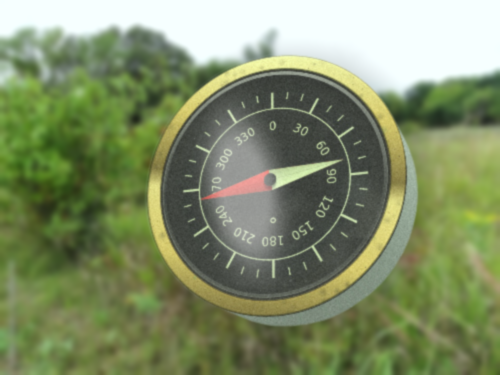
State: 260 °
